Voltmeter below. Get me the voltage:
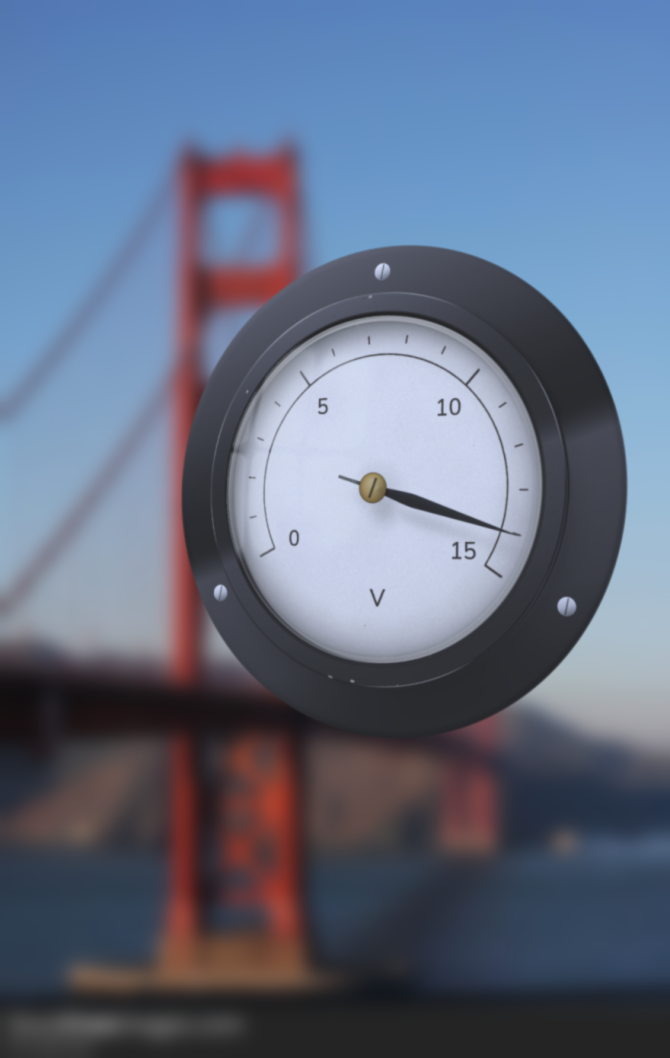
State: 14 V
